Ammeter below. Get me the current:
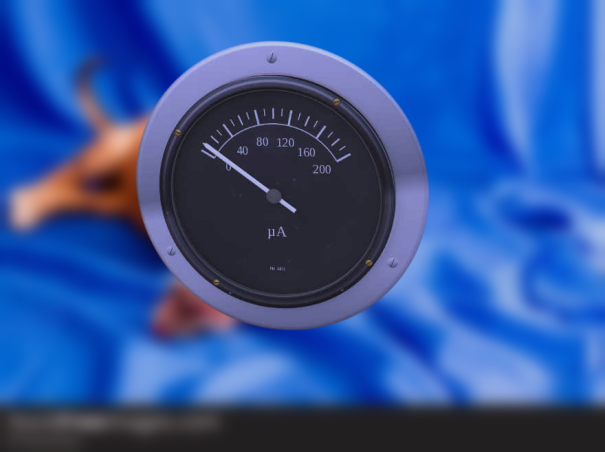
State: 10 µA
